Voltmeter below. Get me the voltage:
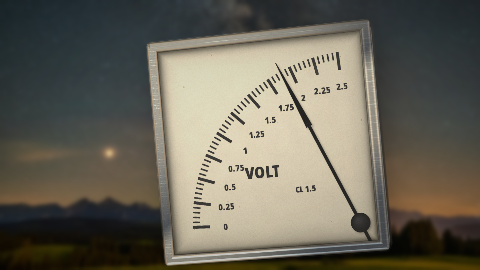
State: 1.9 V
